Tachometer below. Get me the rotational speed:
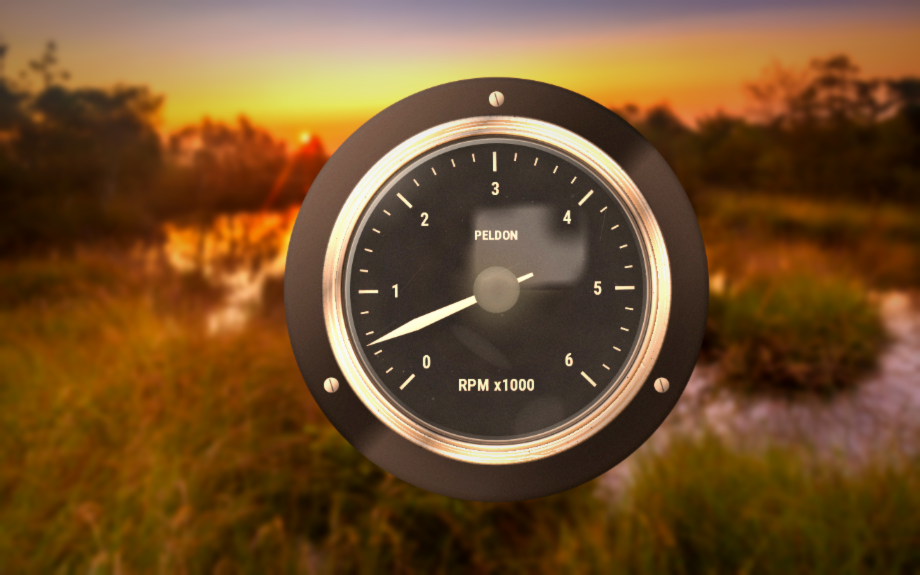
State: 500 rpm
